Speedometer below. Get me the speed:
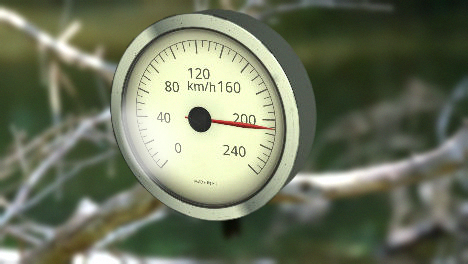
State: 205 km/h
